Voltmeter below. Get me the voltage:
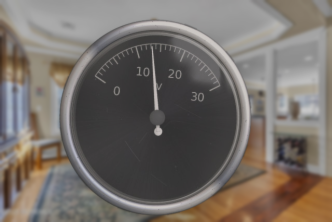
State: 13 V
